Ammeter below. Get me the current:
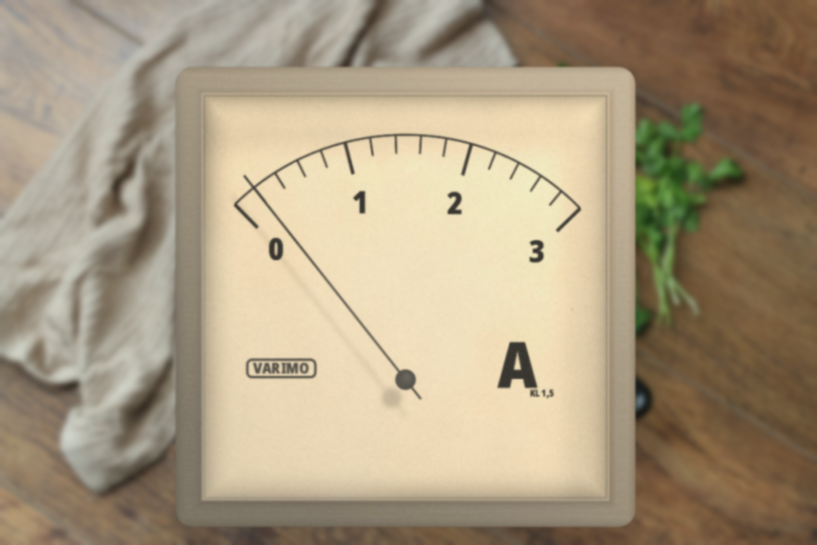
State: 0.2 A
